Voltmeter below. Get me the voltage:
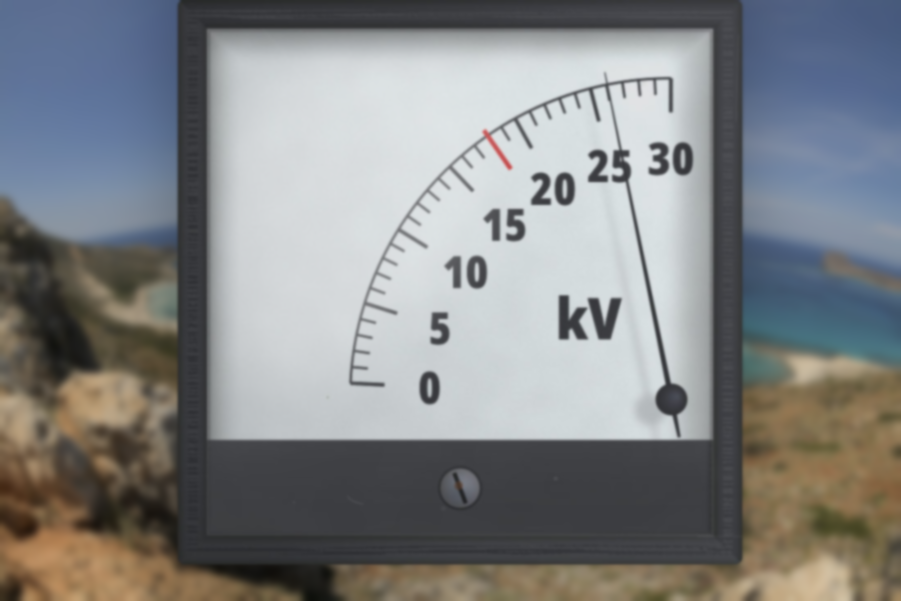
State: 26 kV
